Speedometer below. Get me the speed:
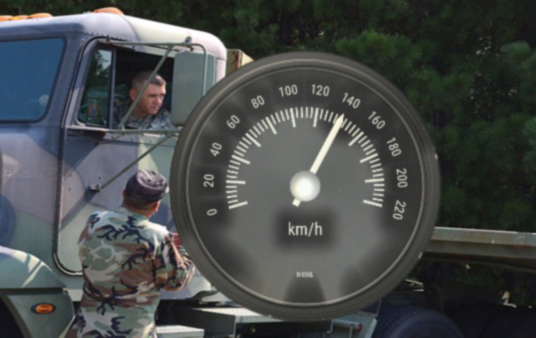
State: 140 km/h
